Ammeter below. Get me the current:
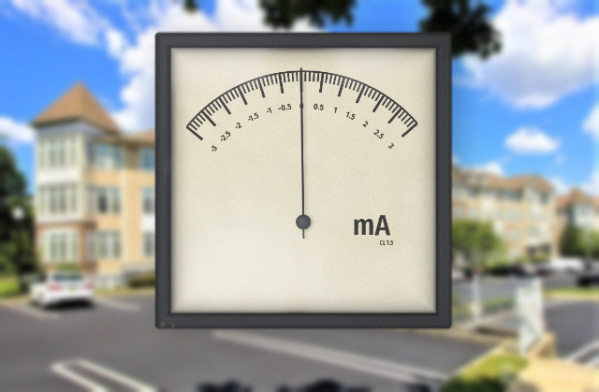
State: 0 mA
